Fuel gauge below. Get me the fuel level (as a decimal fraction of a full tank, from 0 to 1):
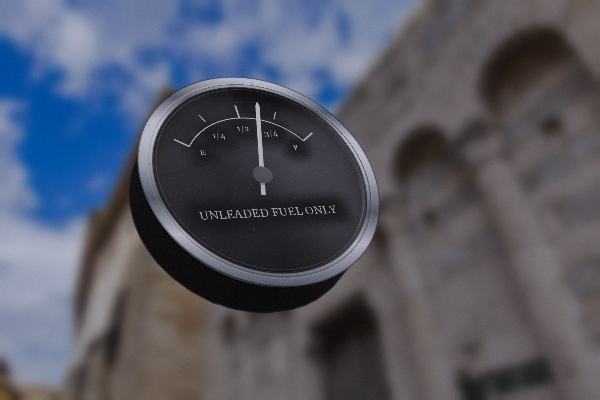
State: 0.625
